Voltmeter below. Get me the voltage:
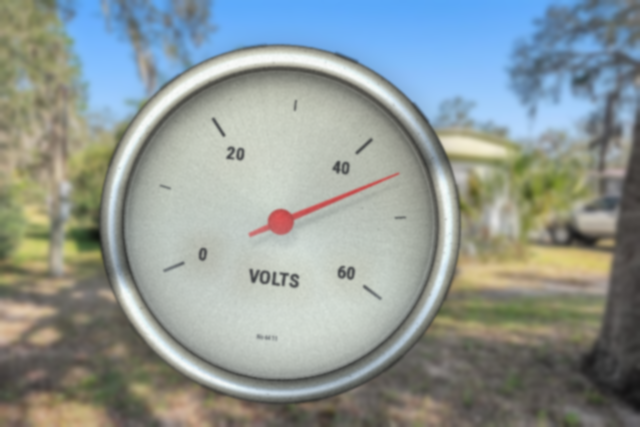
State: 45 V
